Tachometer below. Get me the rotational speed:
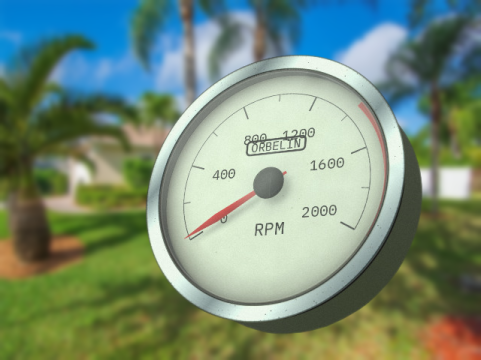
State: 0 rpm
